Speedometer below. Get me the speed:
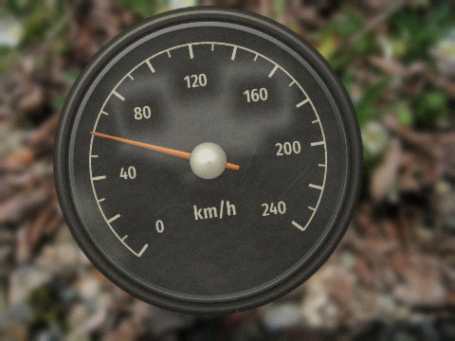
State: 60 km/h
